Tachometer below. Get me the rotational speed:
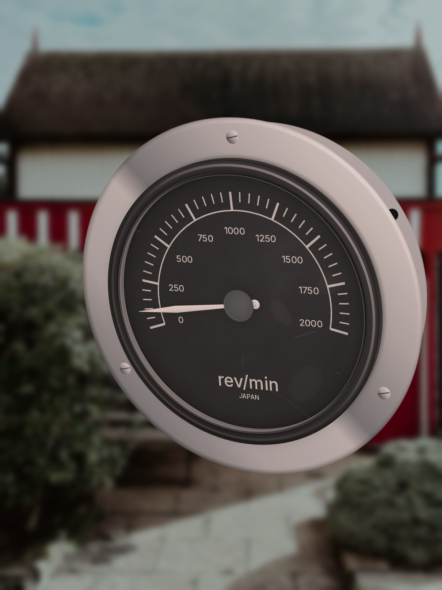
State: 100 rpm
